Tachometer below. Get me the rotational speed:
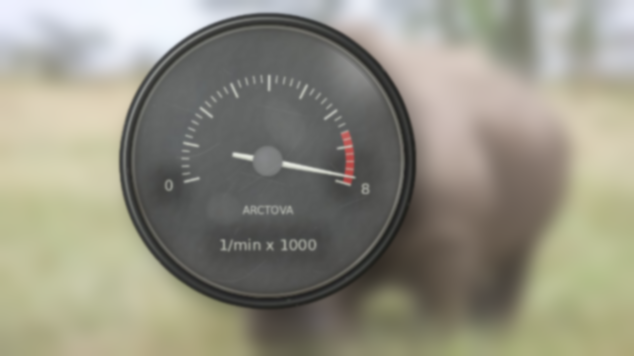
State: 7800 rpm
